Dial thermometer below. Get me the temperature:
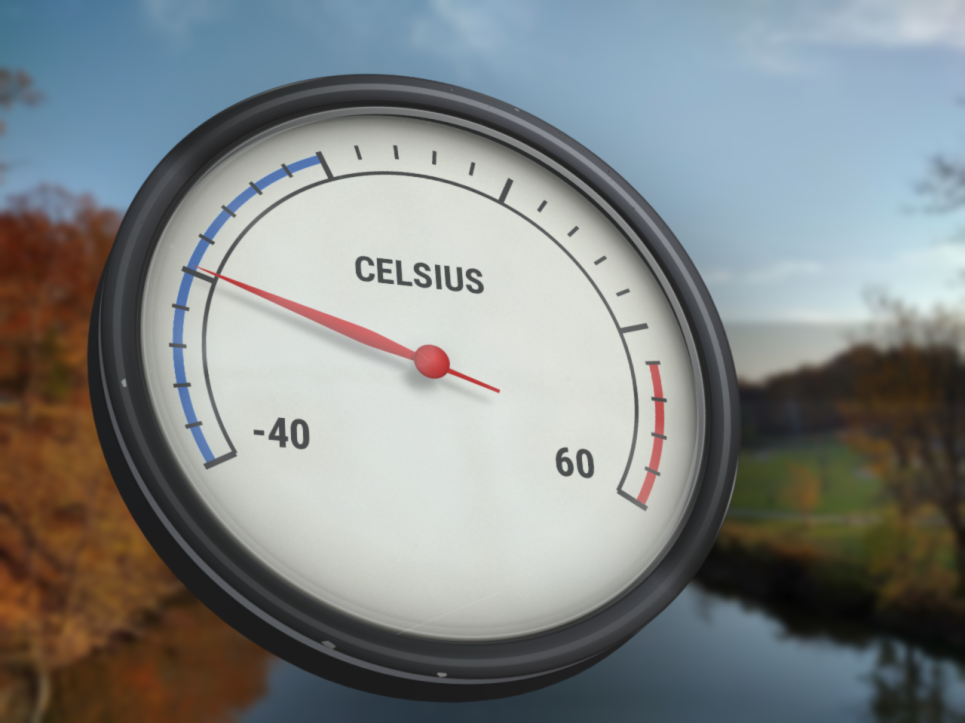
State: -20 °C
